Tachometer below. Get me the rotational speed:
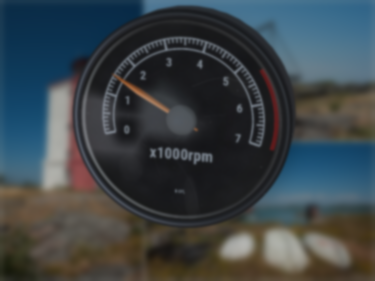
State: 1500 rpm
